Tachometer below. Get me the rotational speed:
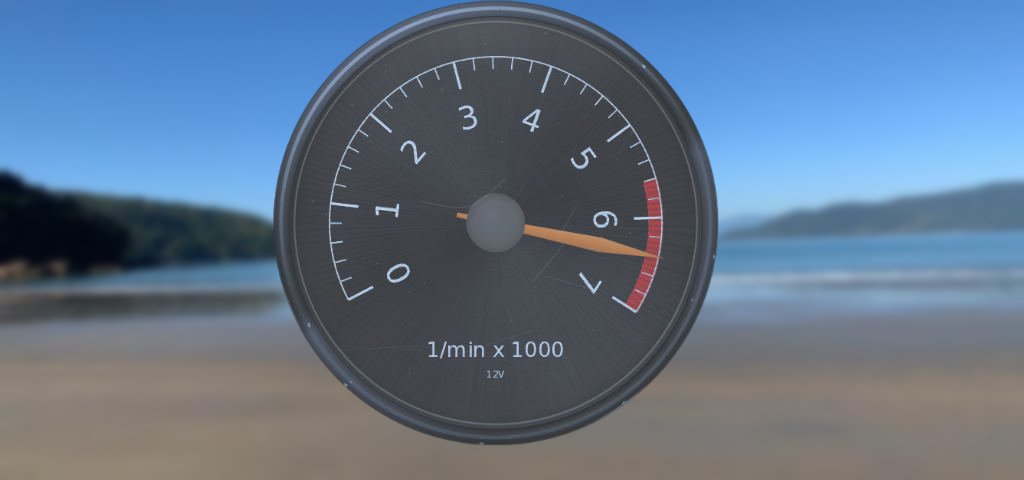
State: 6400 rpm
